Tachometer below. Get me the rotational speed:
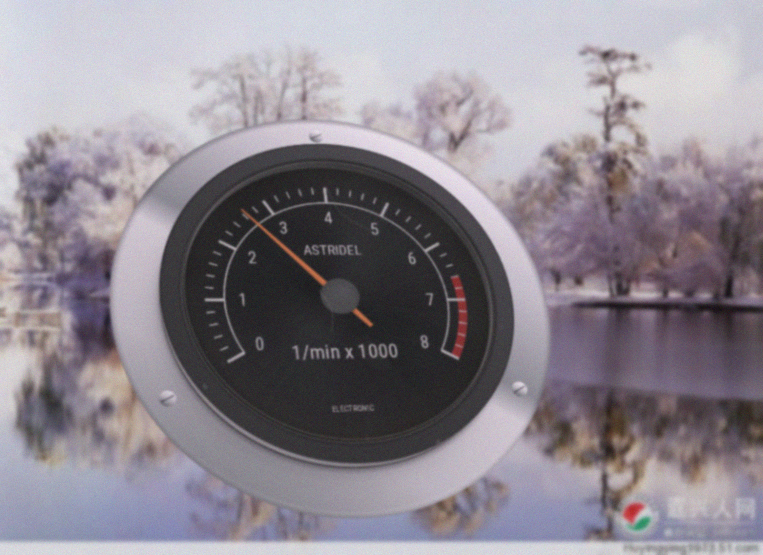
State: 2600 rpm
